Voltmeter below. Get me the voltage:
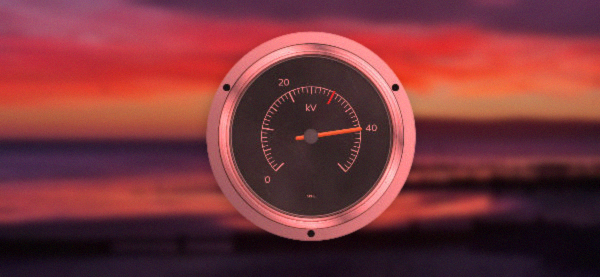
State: 40 kV
